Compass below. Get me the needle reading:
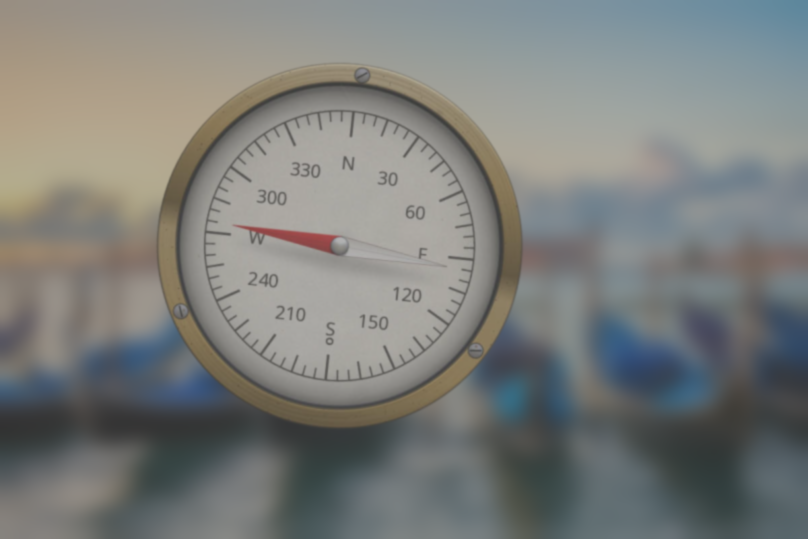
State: 275 °
